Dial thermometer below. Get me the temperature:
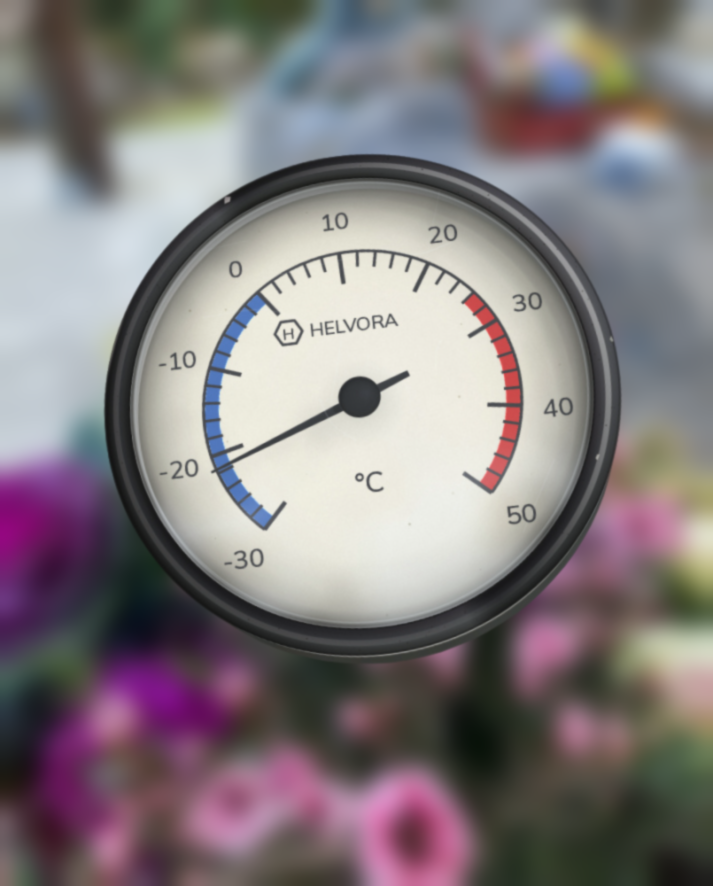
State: -22 °C
